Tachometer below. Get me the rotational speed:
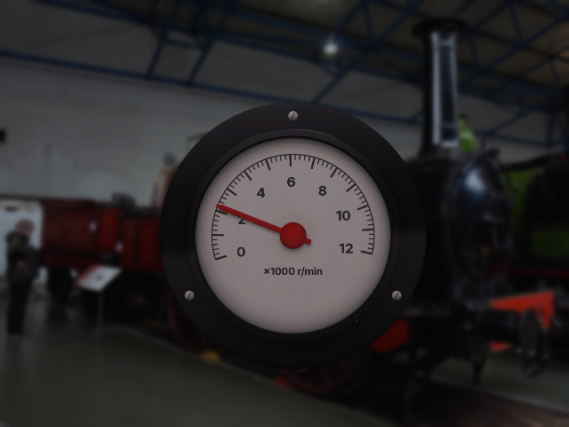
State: 2200 rpm
